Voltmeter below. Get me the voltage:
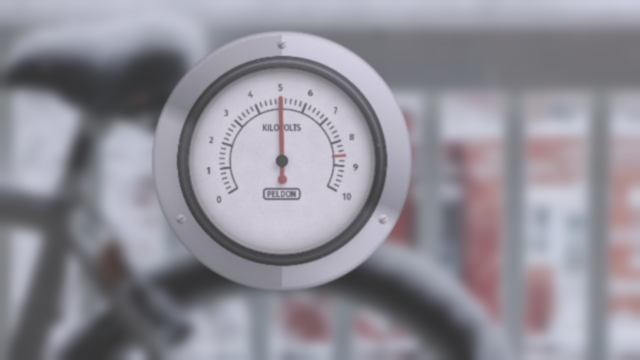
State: 5 kV
